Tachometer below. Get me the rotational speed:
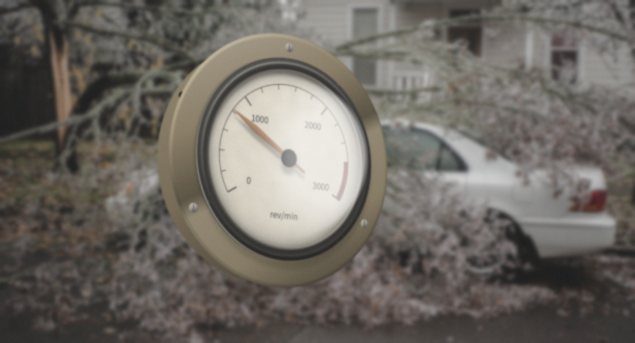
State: 800 rpm
